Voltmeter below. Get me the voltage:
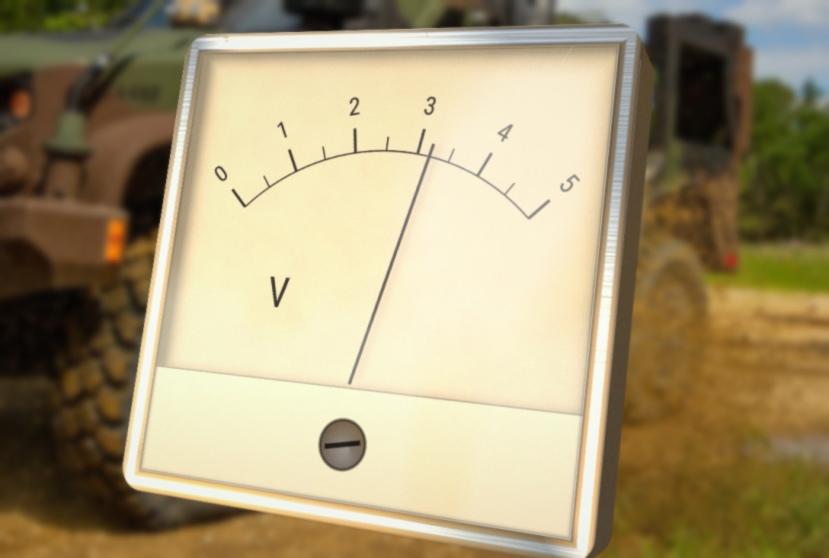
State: 3.25 V
